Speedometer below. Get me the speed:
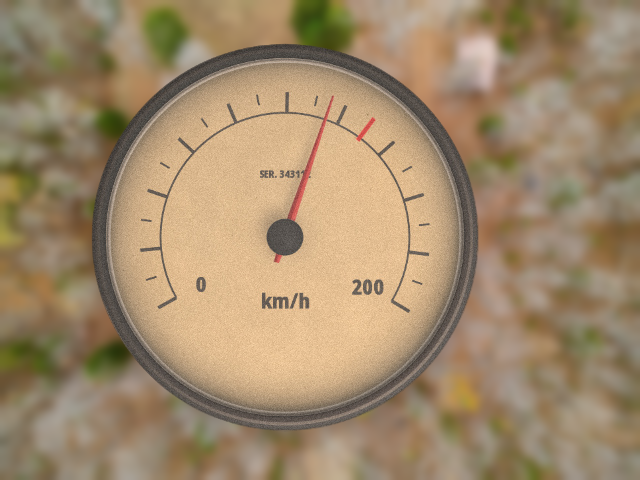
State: 115 km/h
